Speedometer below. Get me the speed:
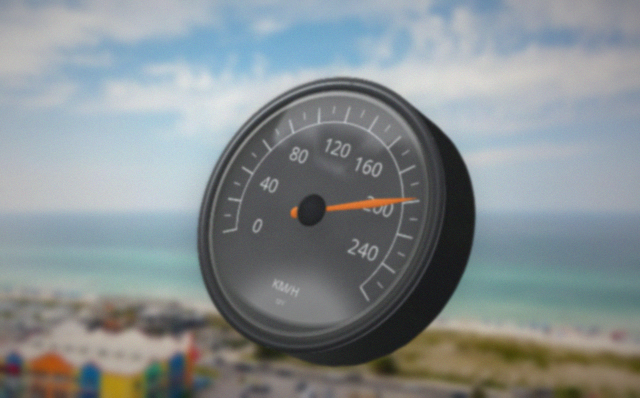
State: 200 km/h
